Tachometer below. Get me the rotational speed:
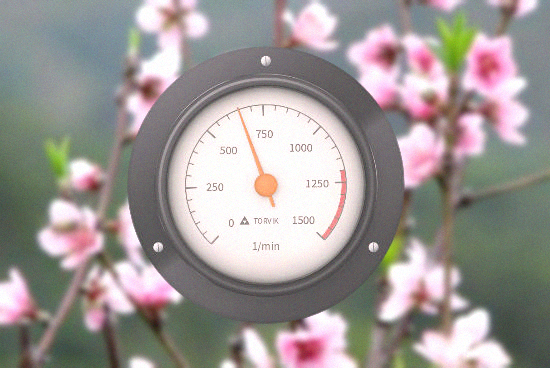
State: 650 rpm
